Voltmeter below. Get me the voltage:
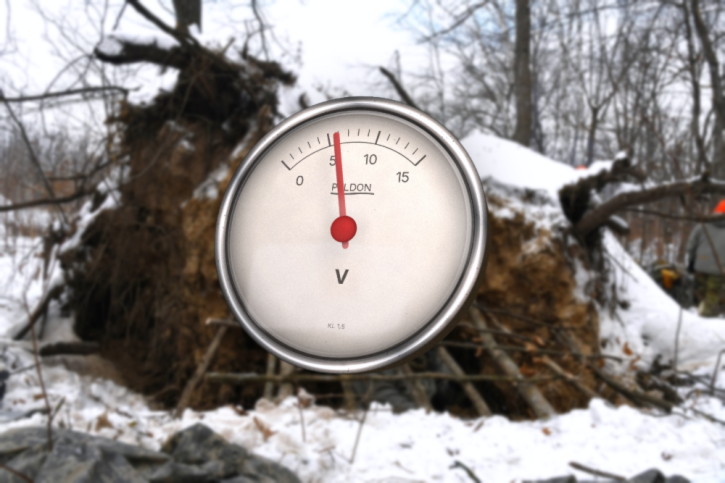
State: 6 V
